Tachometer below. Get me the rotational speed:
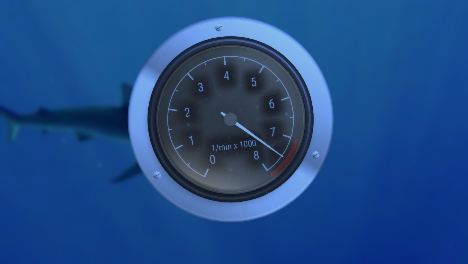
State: 7500 rpm
